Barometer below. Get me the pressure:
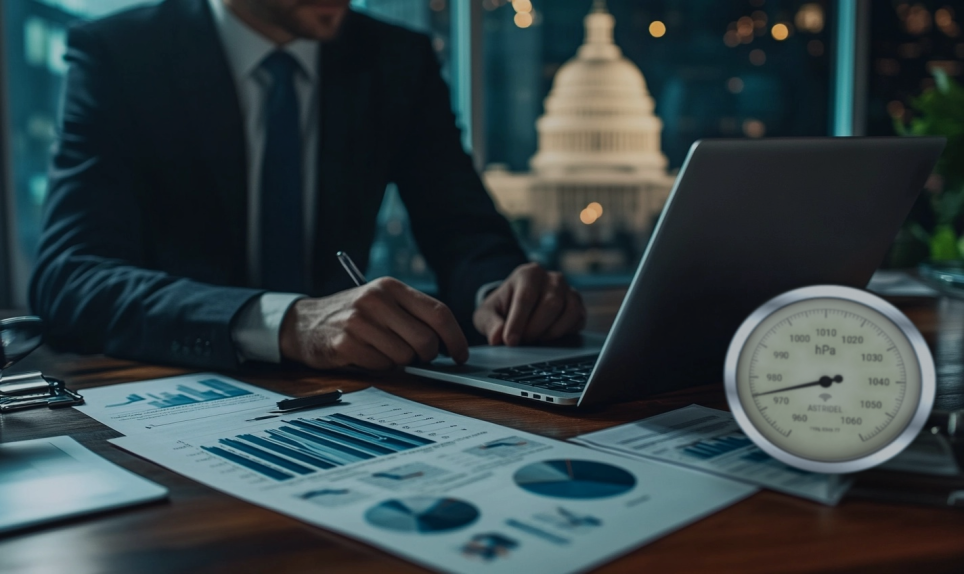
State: 975 hPa
